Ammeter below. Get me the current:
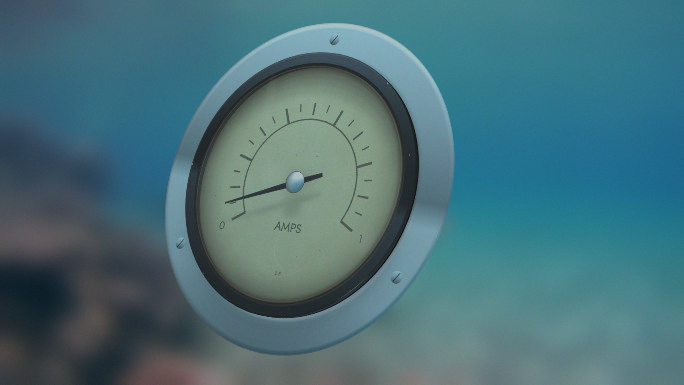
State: 0.05 A
